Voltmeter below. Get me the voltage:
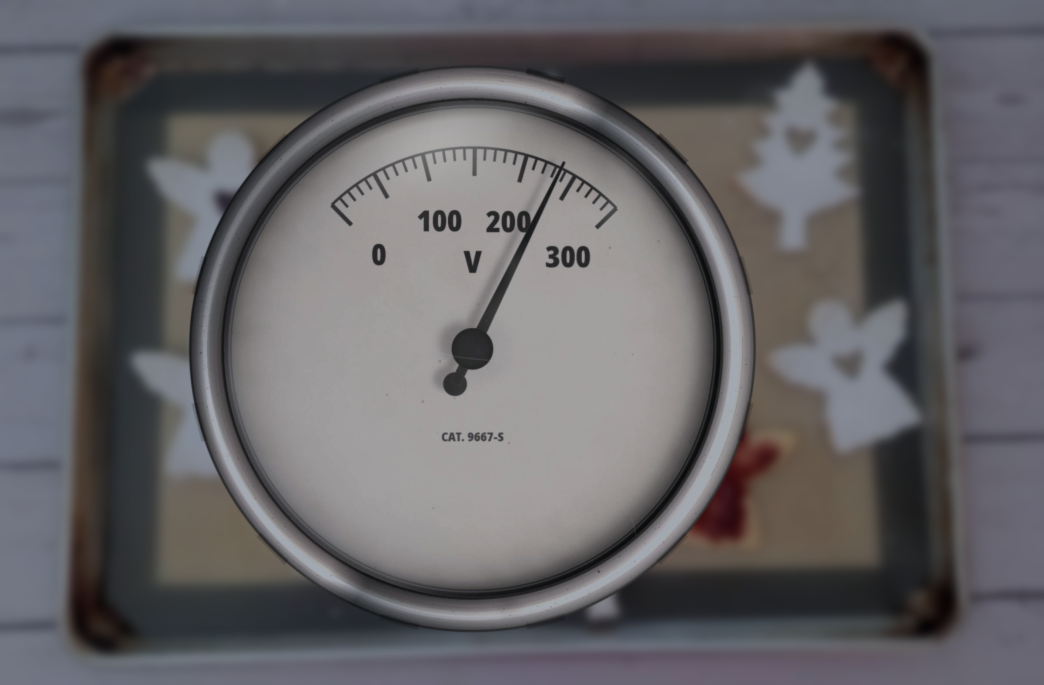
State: 235 V
